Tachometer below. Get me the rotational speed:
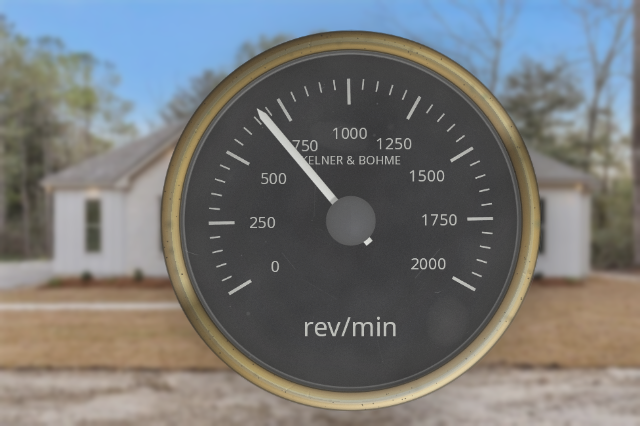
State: 675 rpm
